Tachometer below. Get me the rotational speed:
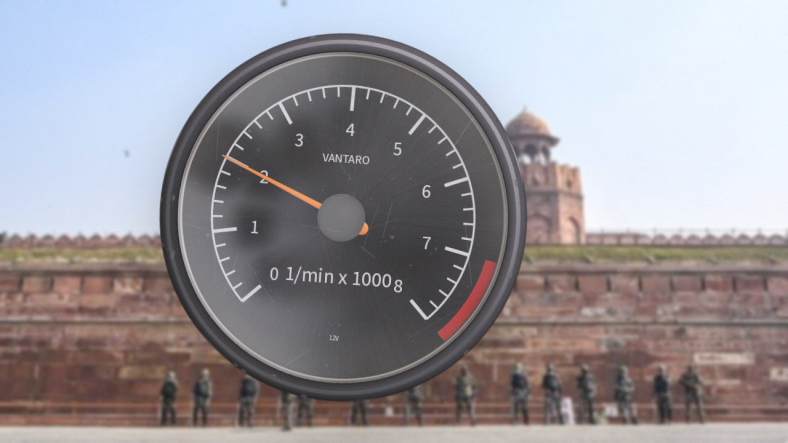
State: 2000 rpm
